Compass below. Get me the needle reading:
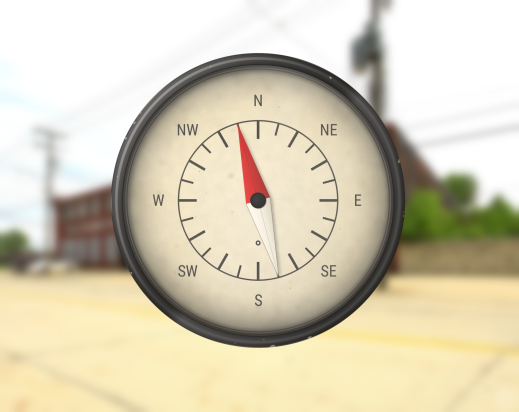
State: 345 °
